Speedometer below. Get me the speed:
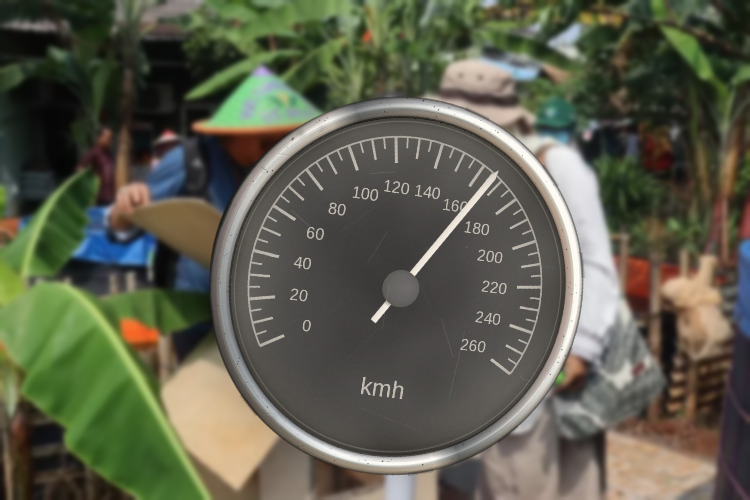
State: 165 km/h
